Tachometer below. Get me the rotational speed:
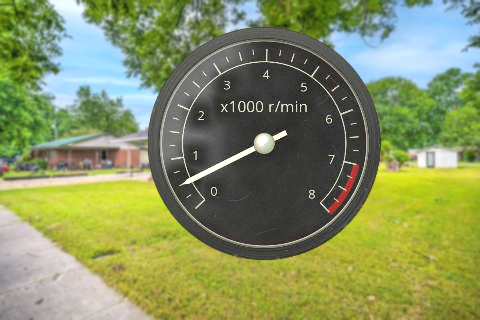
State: 500 rpm
